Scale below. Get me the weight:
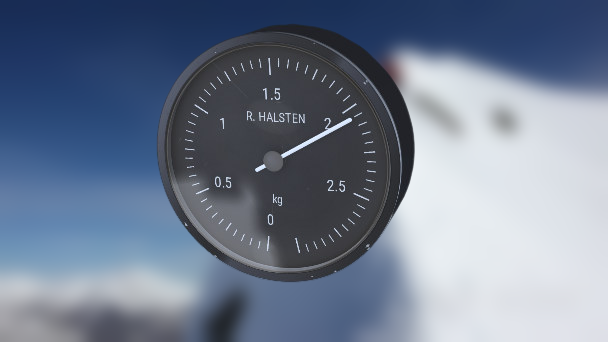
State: 2.05 kg
